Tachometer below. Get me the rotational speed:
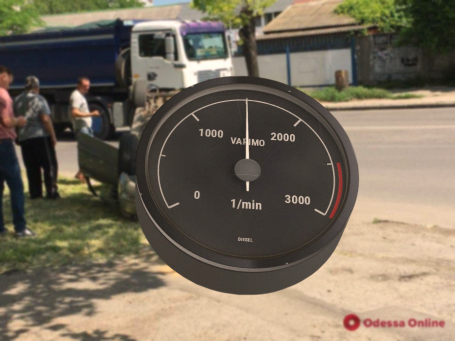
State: 1500 rpm
